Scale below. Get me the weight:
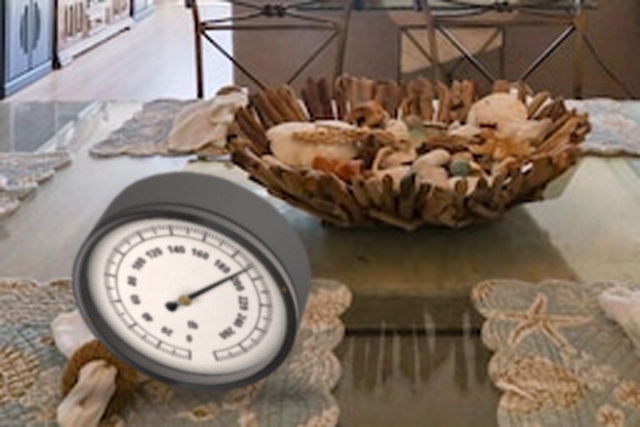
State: 190 lb
